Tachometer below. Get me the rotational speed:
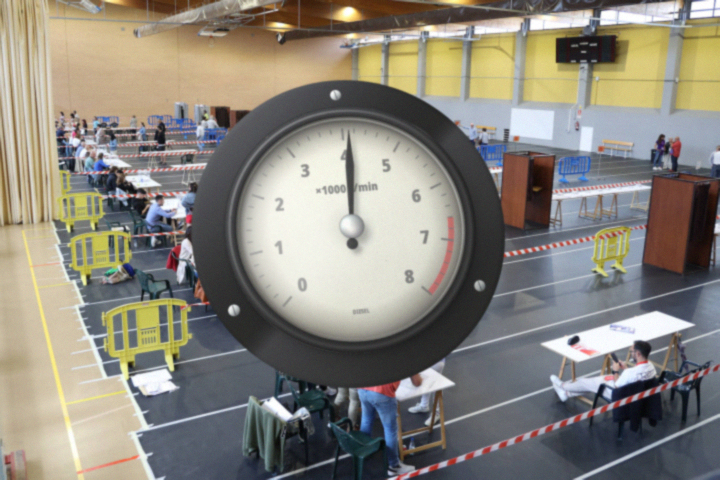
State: 4100 rpm
